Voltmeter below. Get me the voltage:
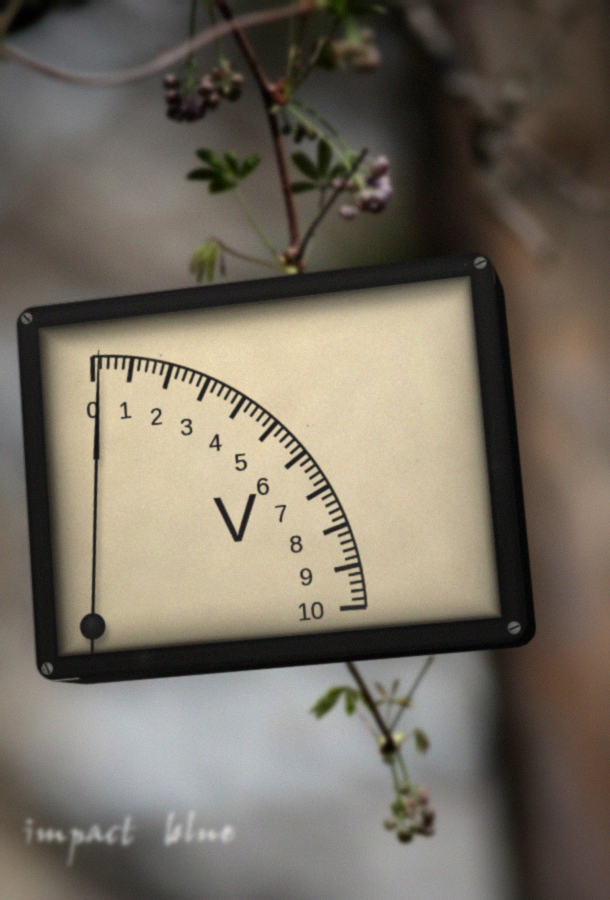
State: 0.2 V
